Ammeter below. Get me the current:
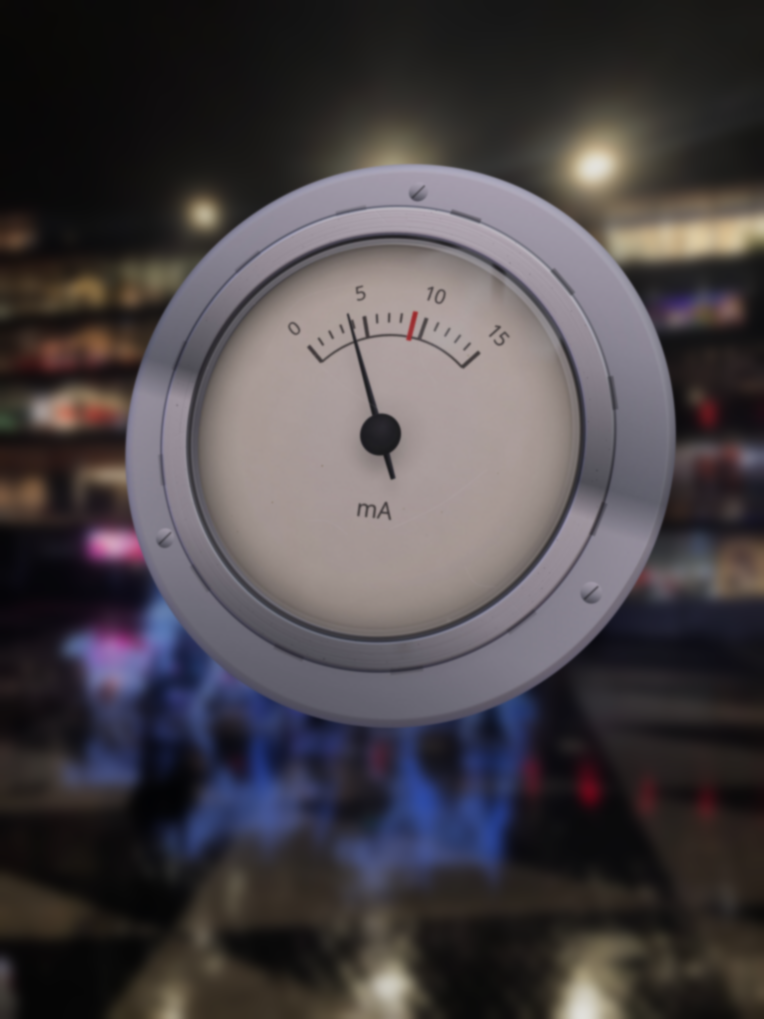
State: 4 mA
